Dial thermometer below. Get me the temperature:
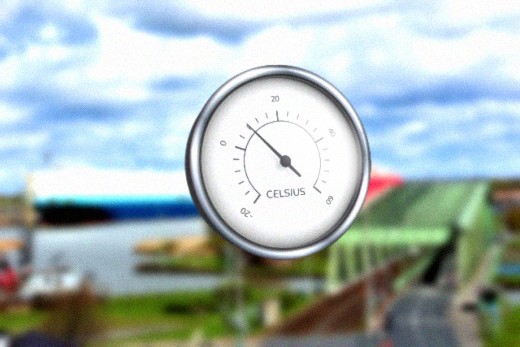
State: 8 °C
